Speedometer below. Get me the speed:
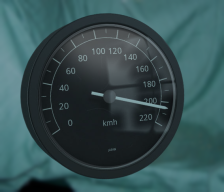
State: 205 km/h
